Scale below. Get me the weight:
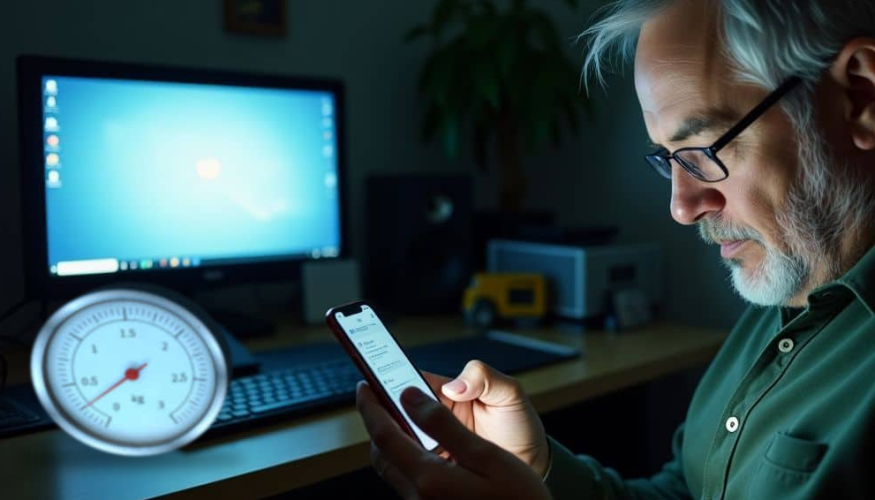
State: 0.25 kg
